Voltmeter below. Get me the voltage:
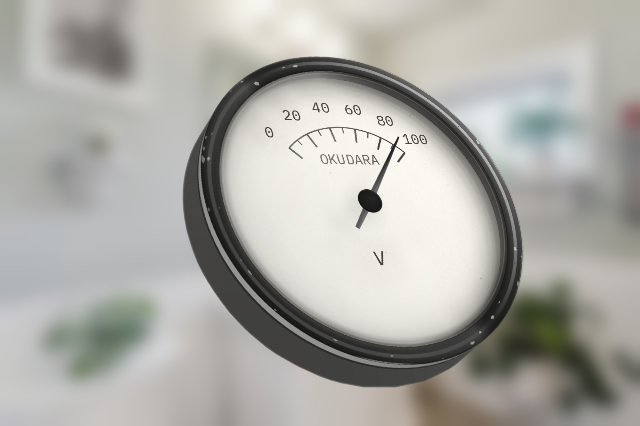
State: 90 V
